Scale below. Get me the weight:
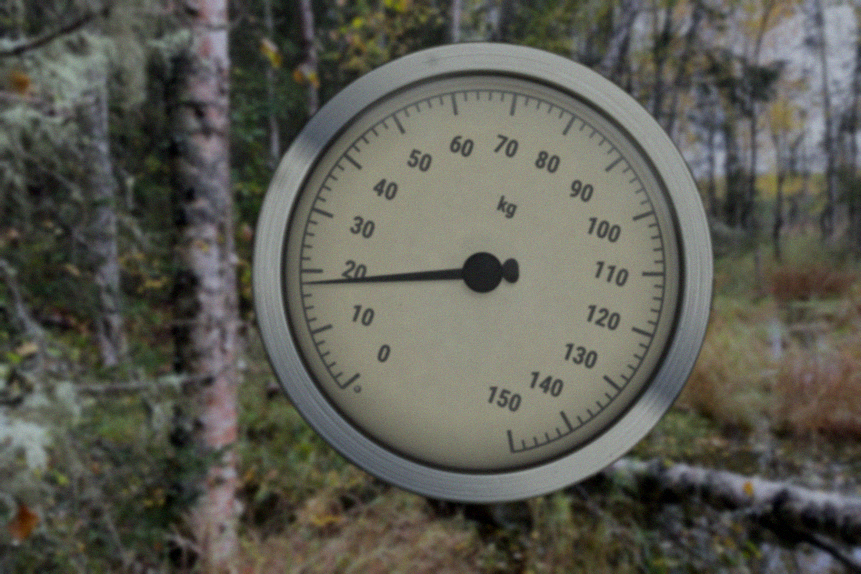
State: 18 kg
